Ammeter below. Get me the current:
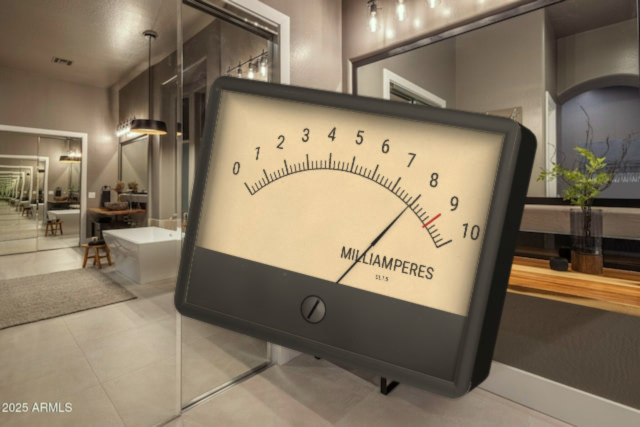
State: 8 mA
